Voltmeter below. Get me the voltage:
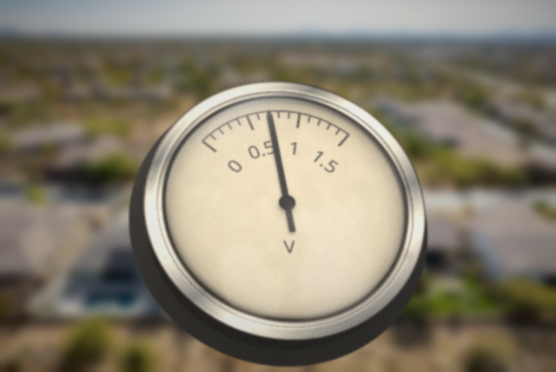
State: 0.7 V
